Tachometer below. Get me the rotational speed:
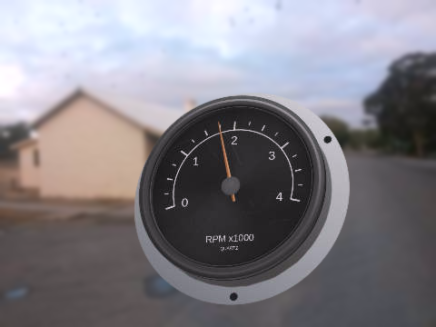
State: 1750 rpm
